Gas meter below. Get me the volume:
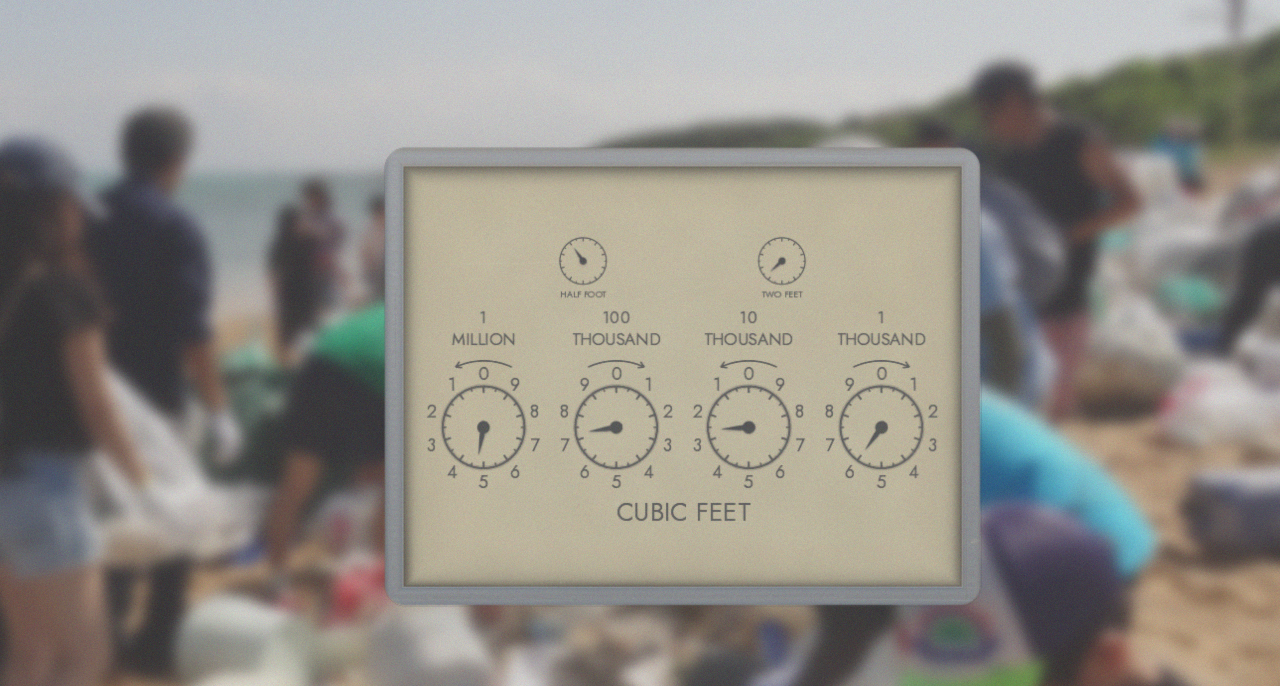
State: 472600 ft³
